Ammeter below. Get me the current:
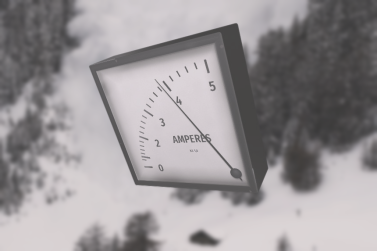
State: 3.9 A
